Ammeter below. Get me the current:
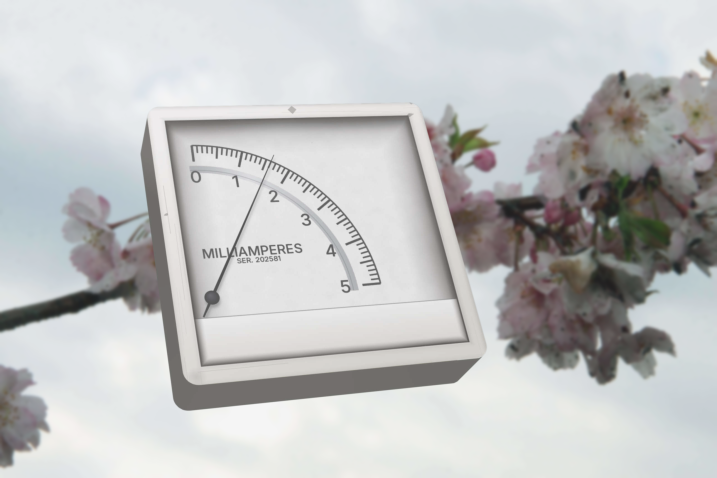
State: 1.6 mA
